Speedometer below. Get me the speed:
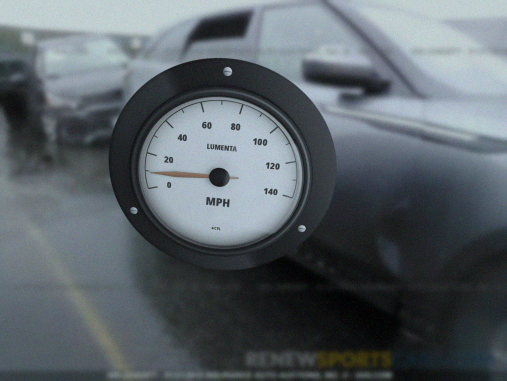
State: 10 mph
